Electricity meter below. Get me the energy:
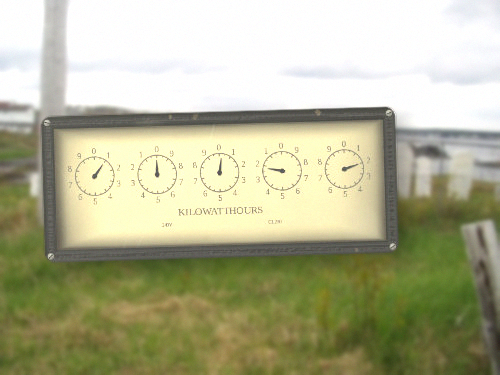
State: 10022 kWh
